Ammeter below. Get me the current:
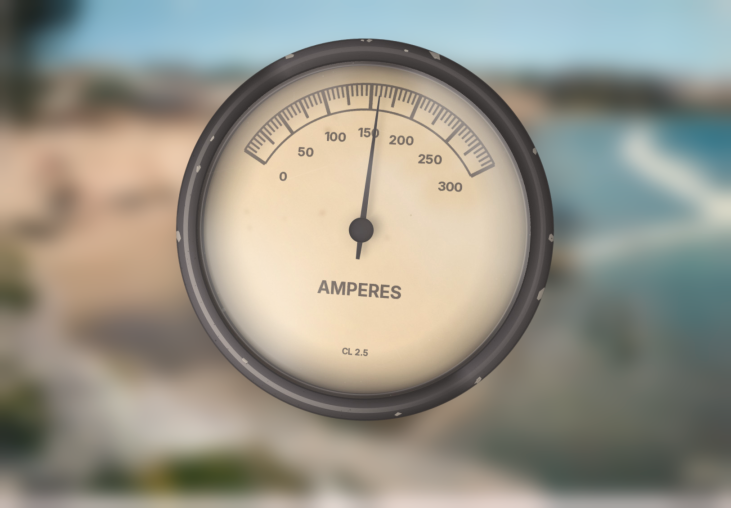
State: 160 A
